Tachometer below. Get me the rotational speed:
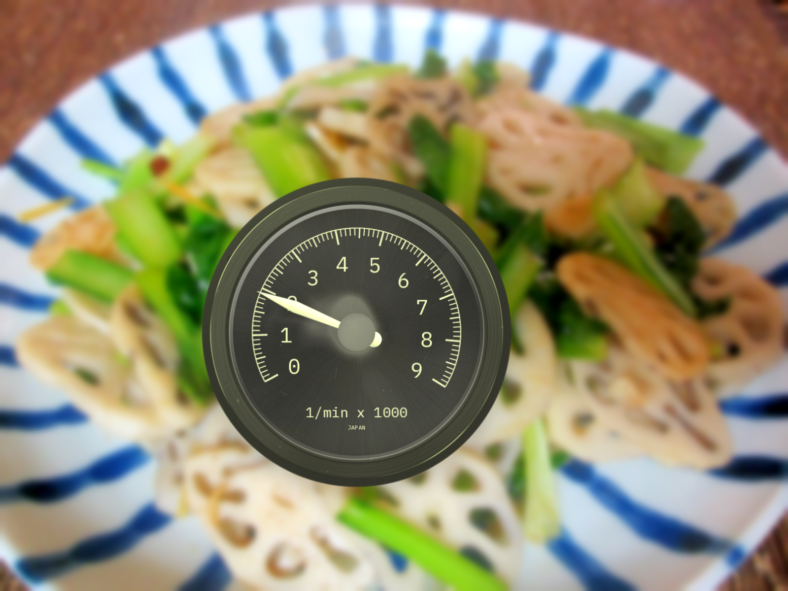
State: 1900 rpm
